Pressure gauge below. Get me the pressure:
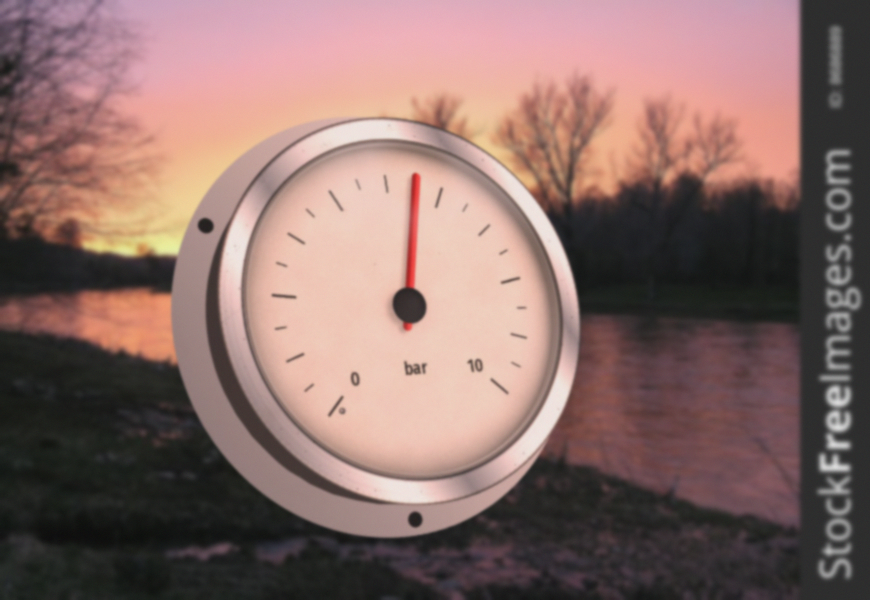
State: 5.5 bar
